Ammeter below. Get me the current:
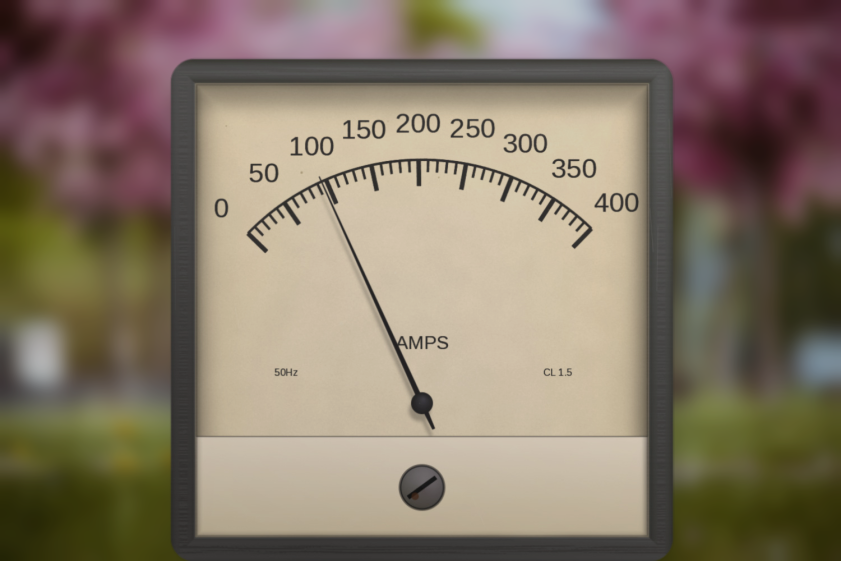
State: 95 A
